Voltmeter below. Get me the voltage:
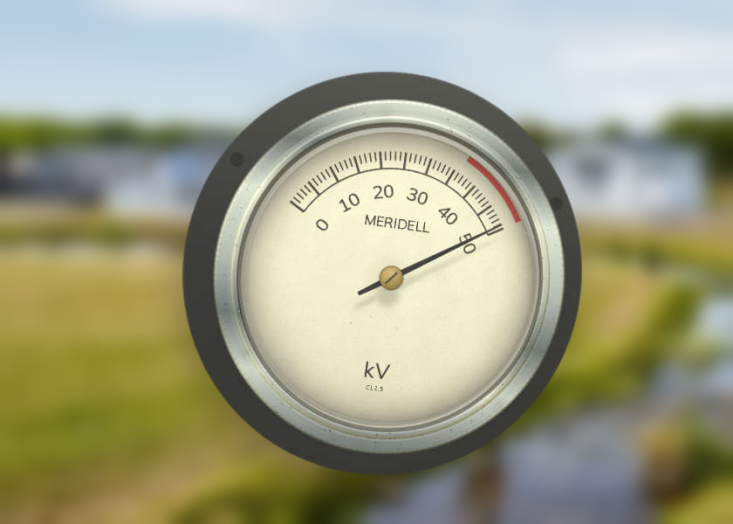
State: 49 kV
